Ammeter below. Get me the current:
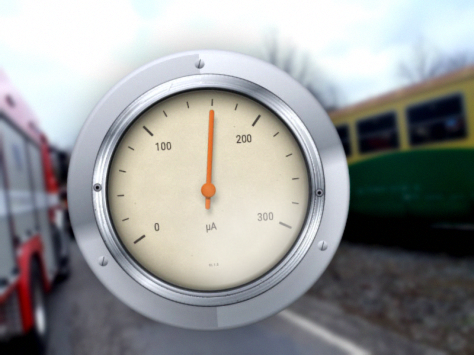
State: 160 µA
